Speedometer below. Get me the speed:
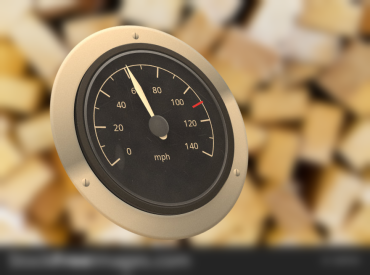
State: 60 mph
